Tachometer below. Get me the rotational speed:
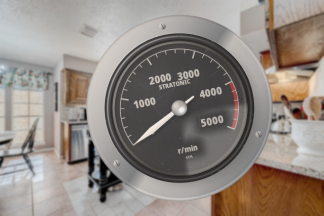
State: 0 rpm
